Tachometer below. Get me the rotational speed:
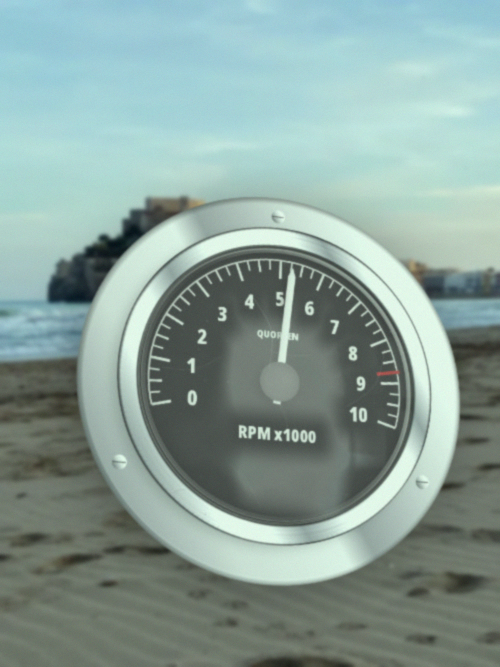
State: 5250 rpm
